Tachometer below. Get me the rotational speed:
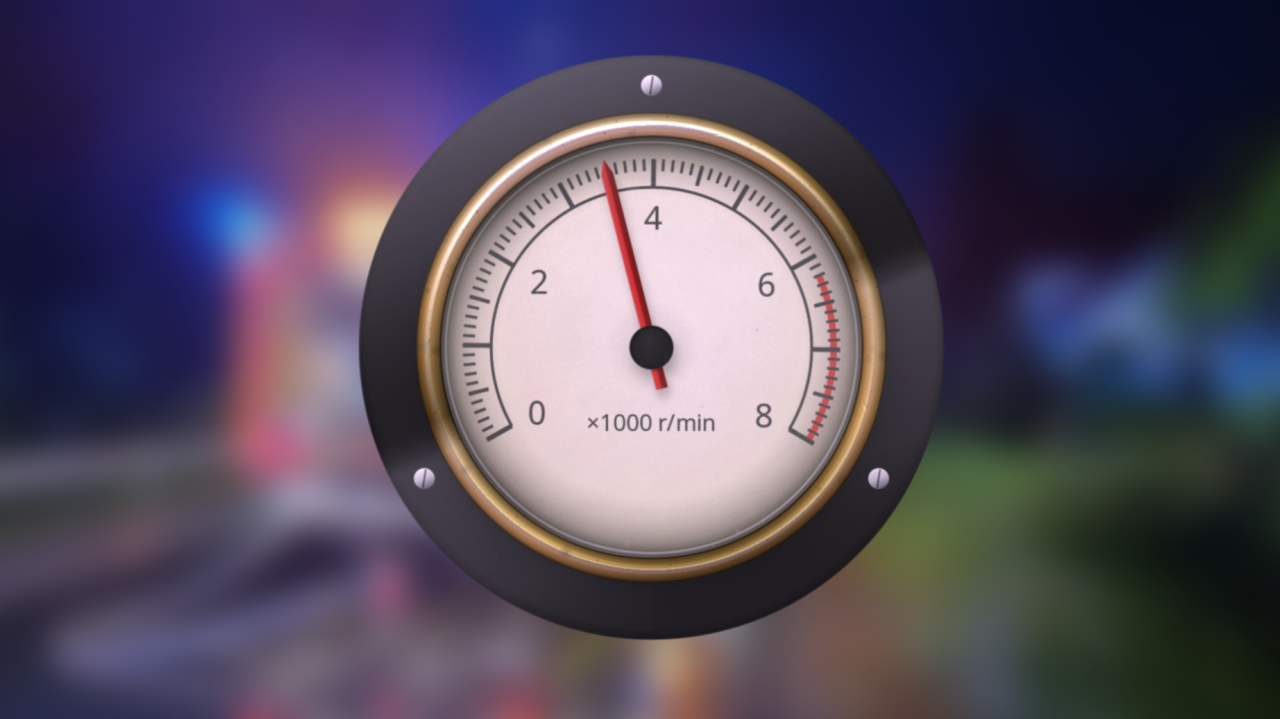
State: 3500 rpm
